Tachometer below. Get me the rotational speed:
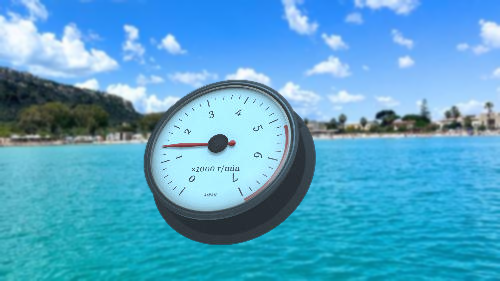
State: 1400 rpm
